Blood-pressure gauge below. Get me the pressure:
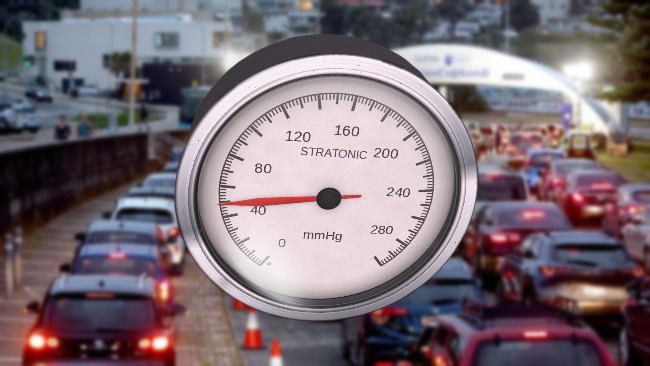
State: 50 mmHg
